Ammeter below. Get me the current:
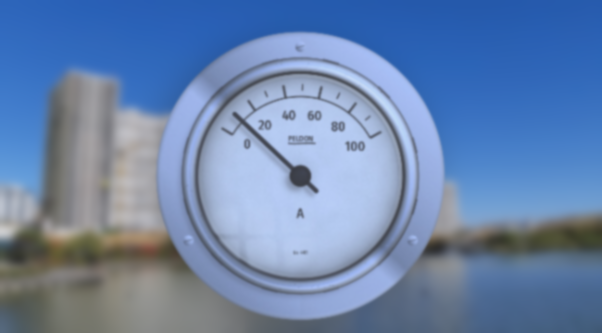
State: 10 A
